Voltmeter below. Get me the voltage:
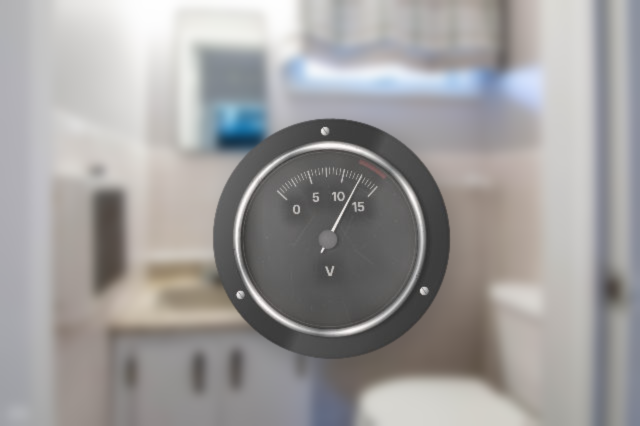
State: 12.5 V
